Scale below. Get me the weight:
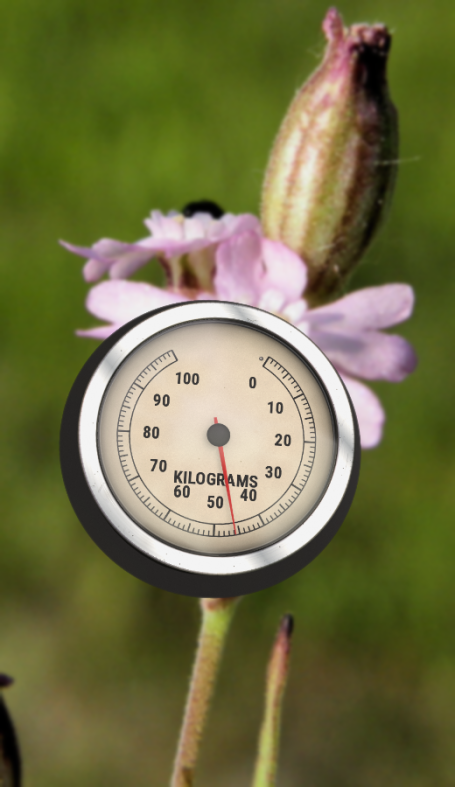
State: 46 kg
